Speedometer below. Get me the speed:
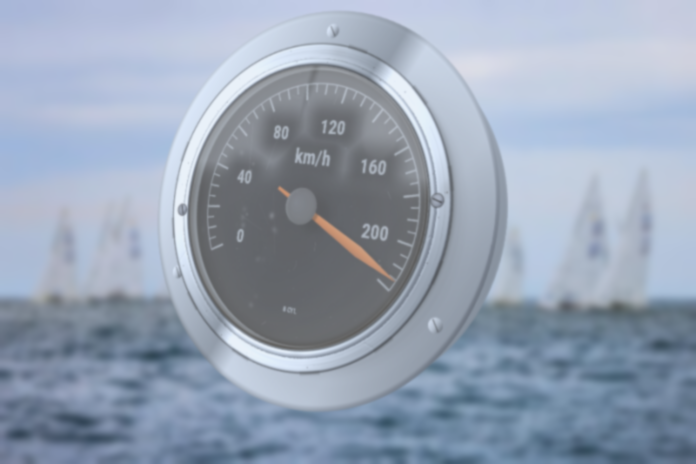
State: 215 km/h
